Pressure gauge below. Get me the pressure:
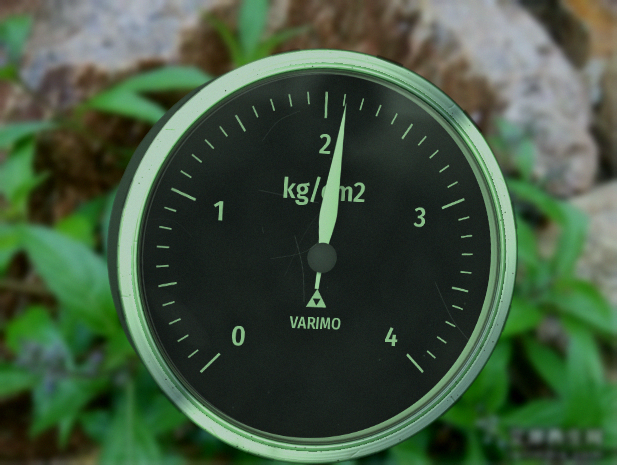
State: 2.1 kg/cm²
